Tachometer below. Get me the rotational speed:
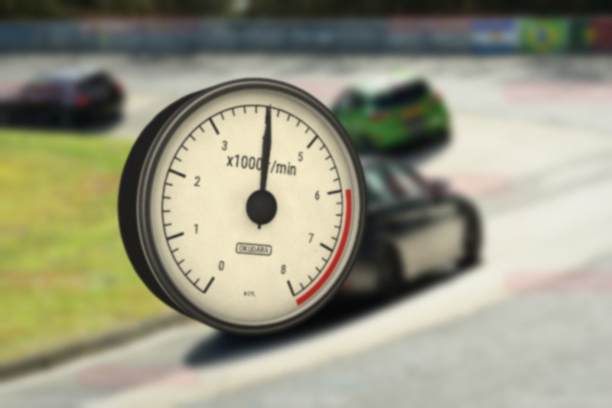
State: 4000 rpm
